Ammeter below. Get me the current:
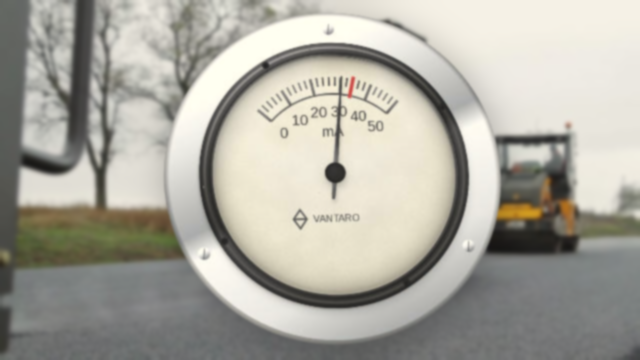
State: 30 mA
